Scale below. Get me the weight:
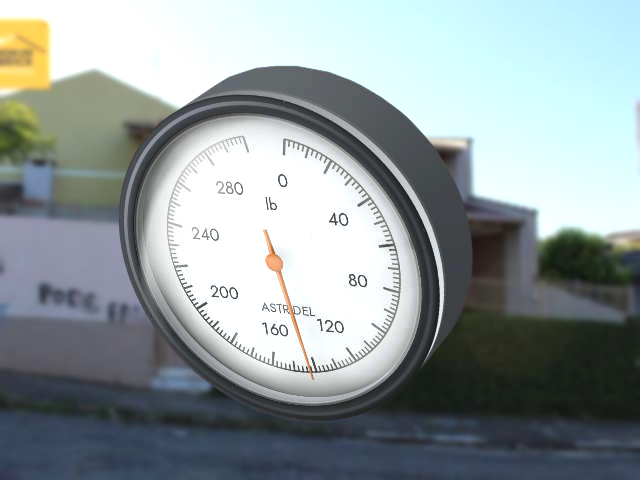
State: 140 lb
